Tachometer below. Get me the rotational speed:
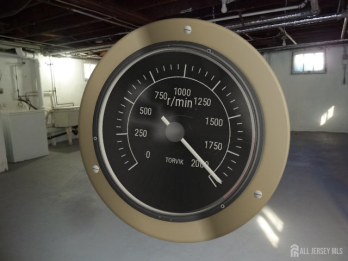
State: 1950 rpm
